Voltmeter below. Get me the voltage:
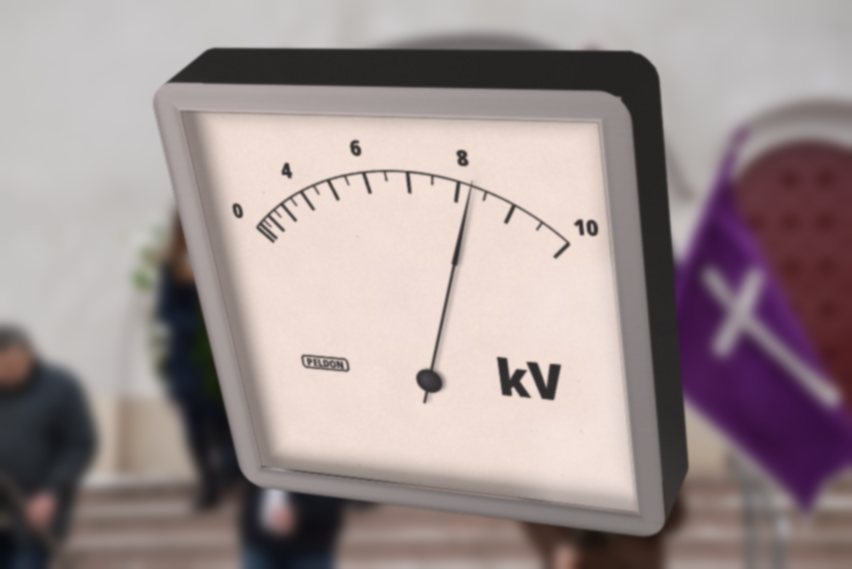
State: 8.25 kV
